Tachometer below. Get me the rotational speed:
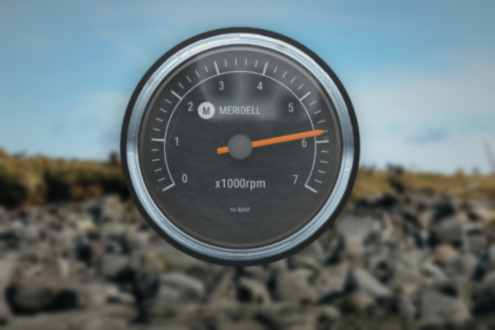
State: 5800 rpm
